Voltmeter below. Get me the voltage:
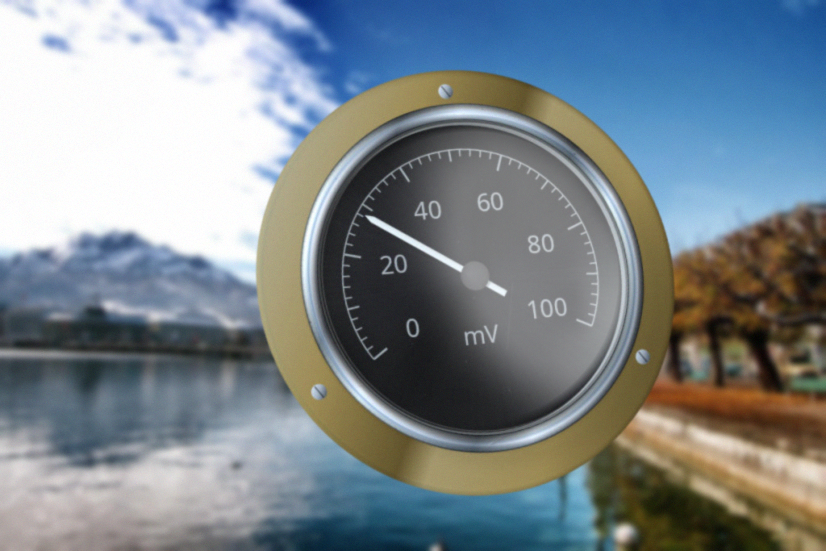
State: 28 mV
